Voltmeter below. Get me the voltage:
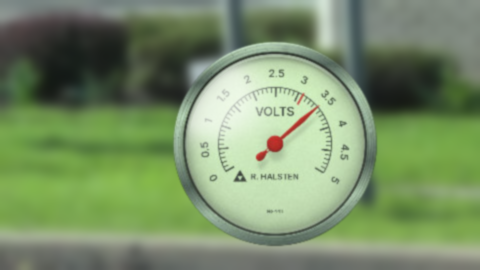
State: 3.5 V
